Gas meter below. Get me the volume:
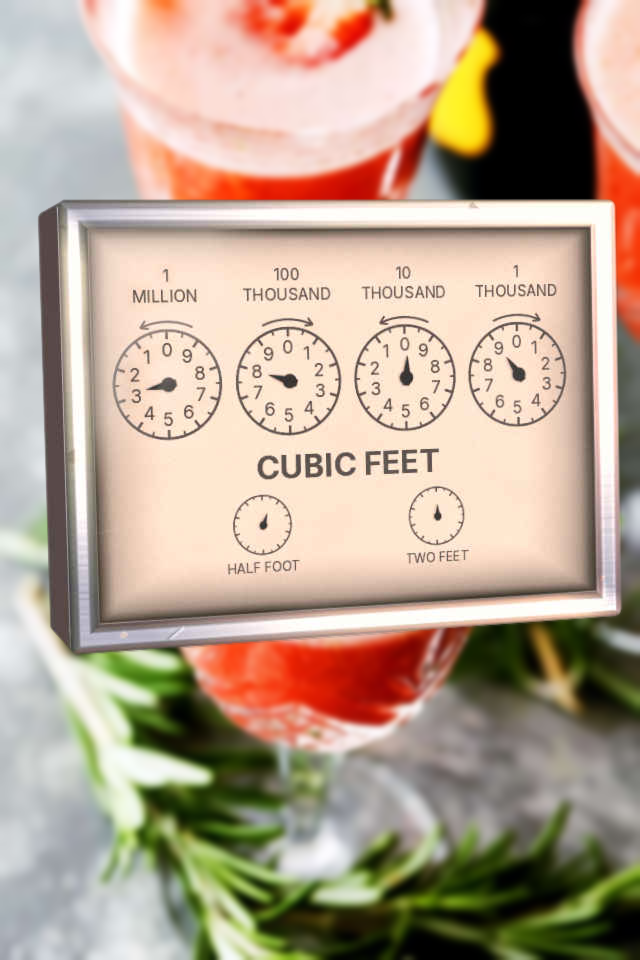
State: 279900 ft³
